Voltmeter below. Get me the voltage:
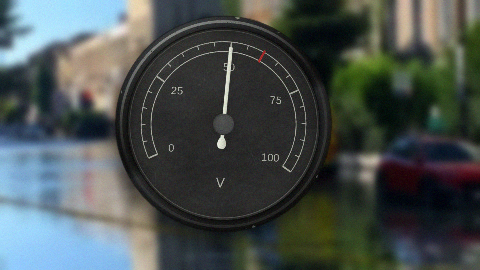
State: 50 V
